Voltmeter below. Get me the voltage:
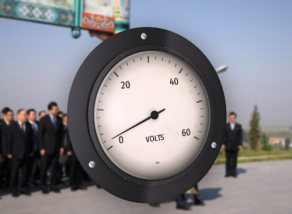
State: 2 V
